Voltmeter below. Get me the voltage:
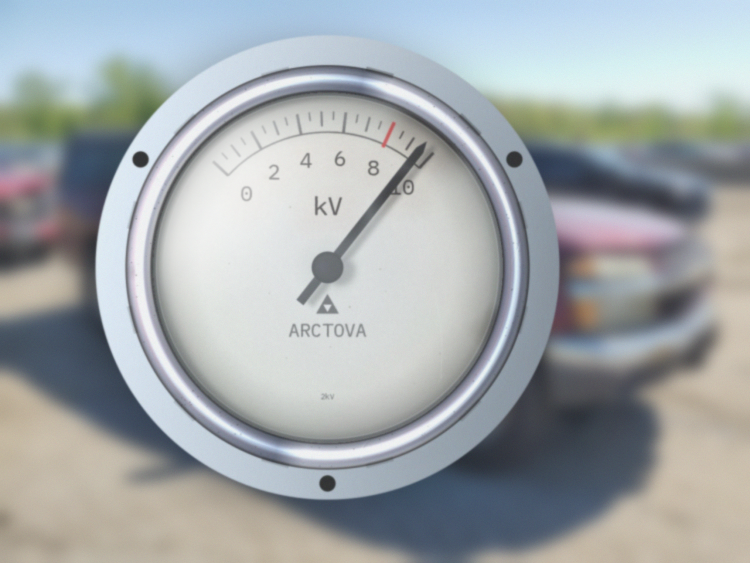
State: 9.5 kV
